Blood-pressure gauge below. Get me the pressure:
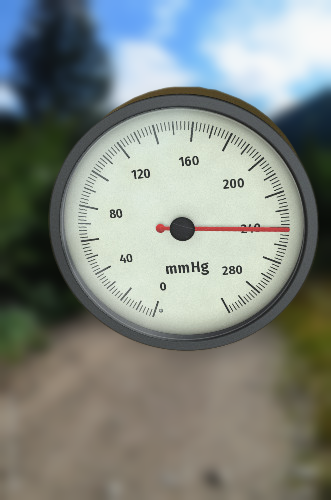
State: 240 mmHg
